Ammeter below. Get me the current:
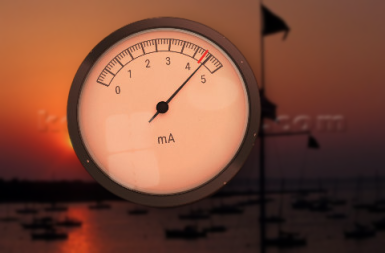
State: 4.5 mA
